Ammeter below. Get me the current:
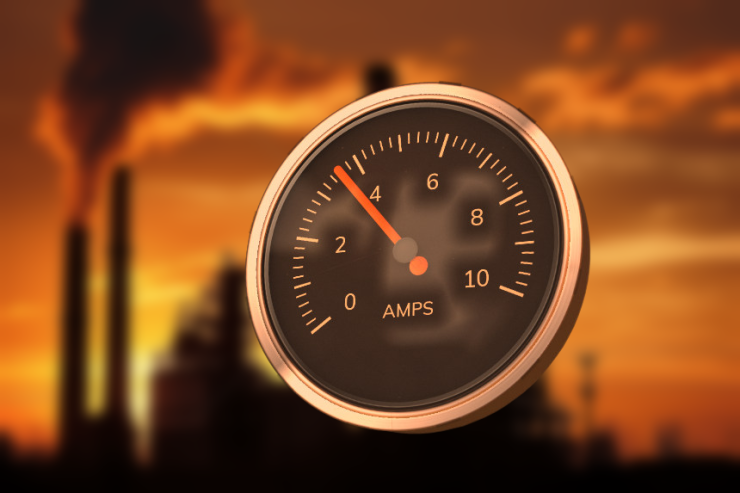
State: 3.6 A
